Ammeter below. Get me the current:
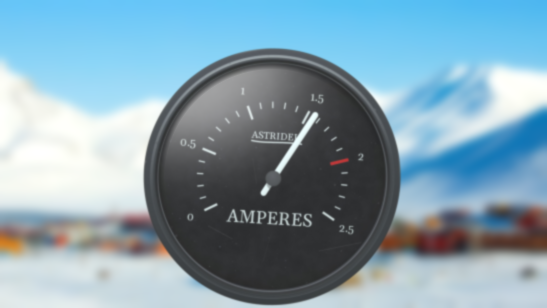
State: 1.55 A
